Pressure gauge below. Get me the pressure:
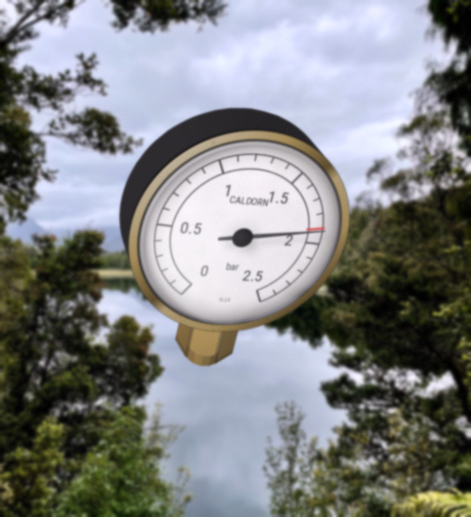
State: 1.9 bar
